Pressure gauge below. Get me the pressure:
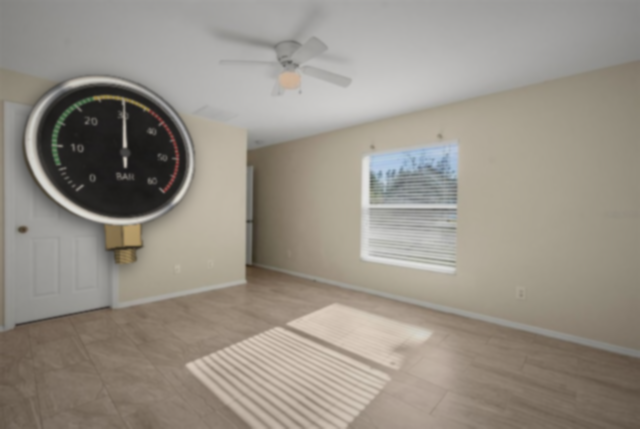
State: 30 bar
